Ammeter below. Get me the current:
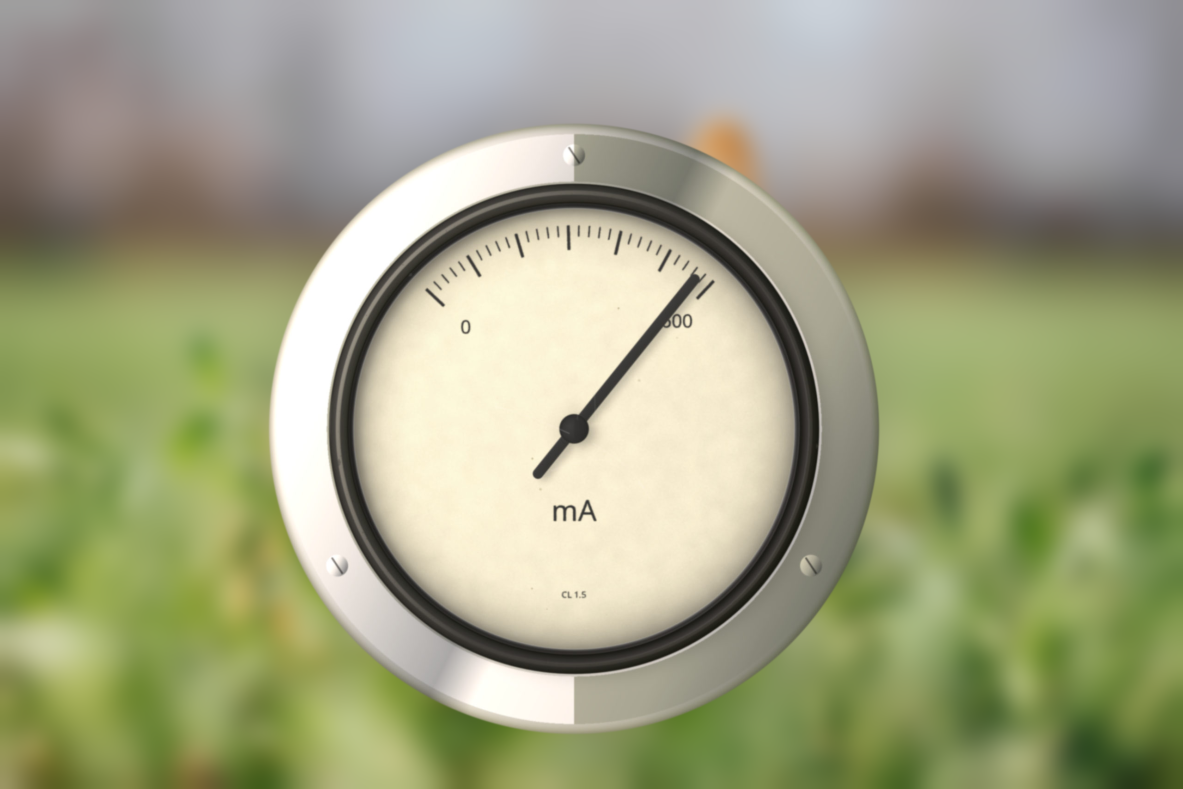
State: 570 mA
